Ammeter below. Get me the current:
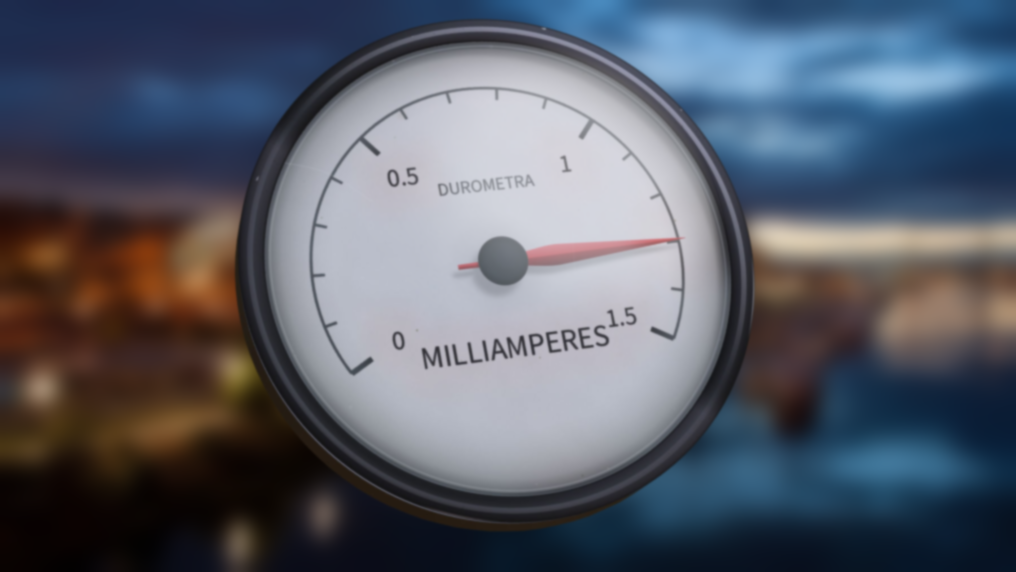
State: 1.3 mA
